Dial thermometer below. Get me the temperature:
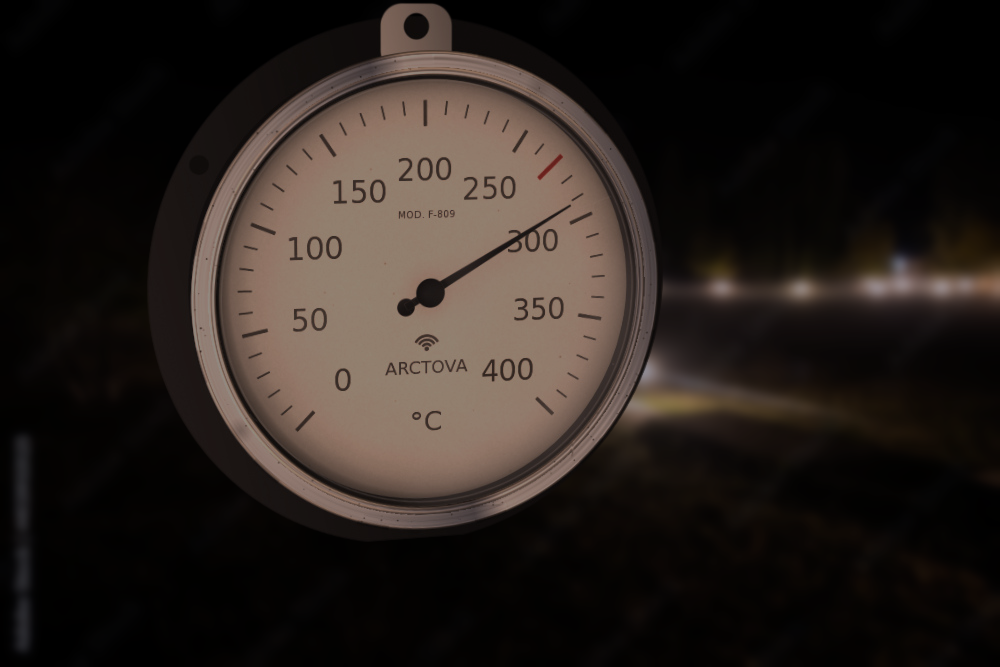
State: 290 °C
